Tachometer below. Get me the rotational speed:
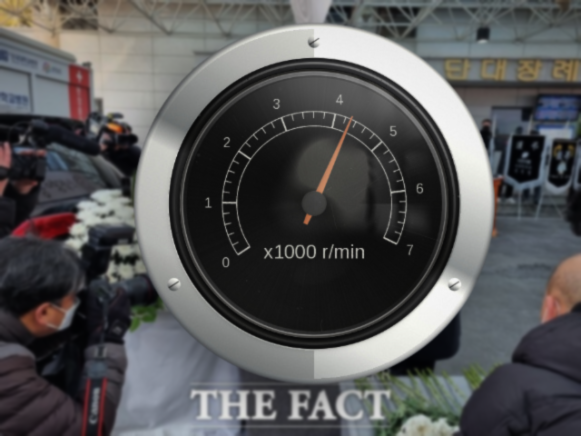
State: 4300 rpm
